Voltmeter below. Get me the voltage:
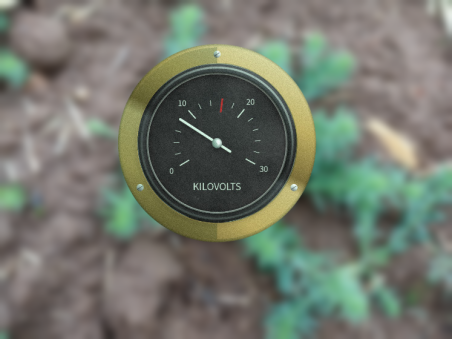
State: 8 kV
